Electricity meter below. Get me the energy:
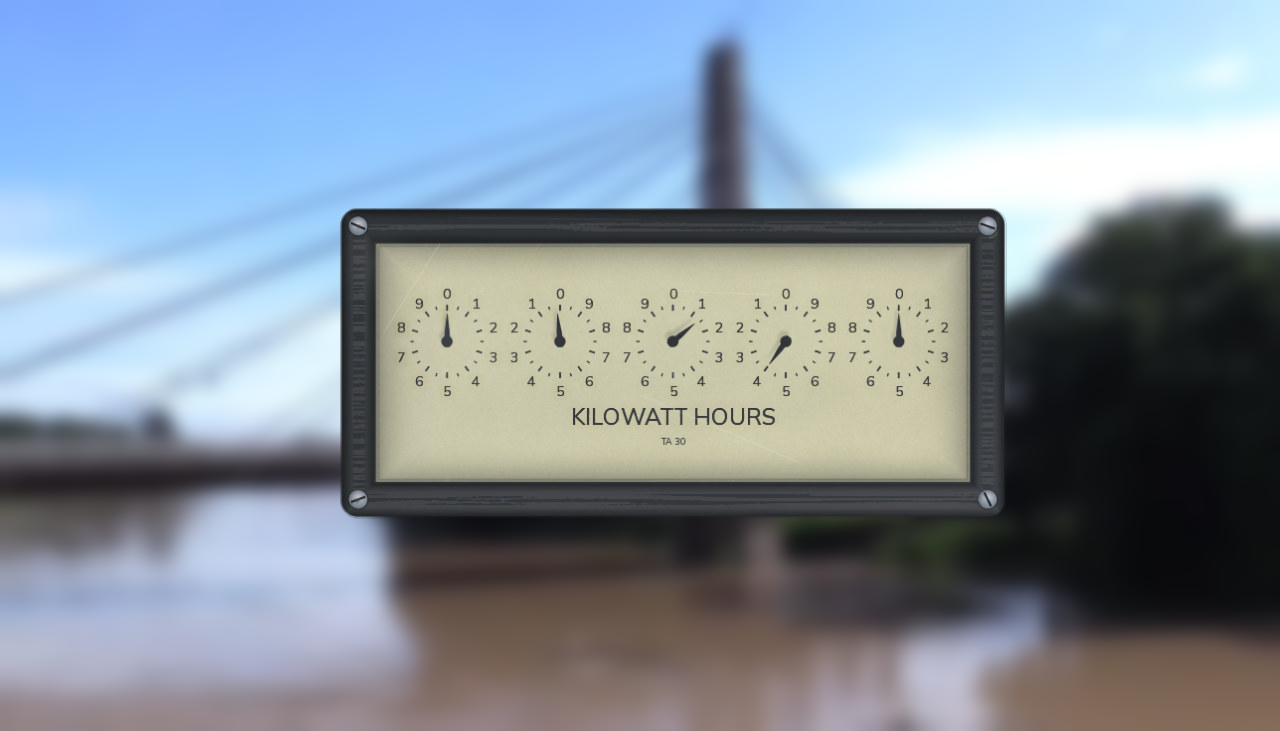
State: 140 kWh
